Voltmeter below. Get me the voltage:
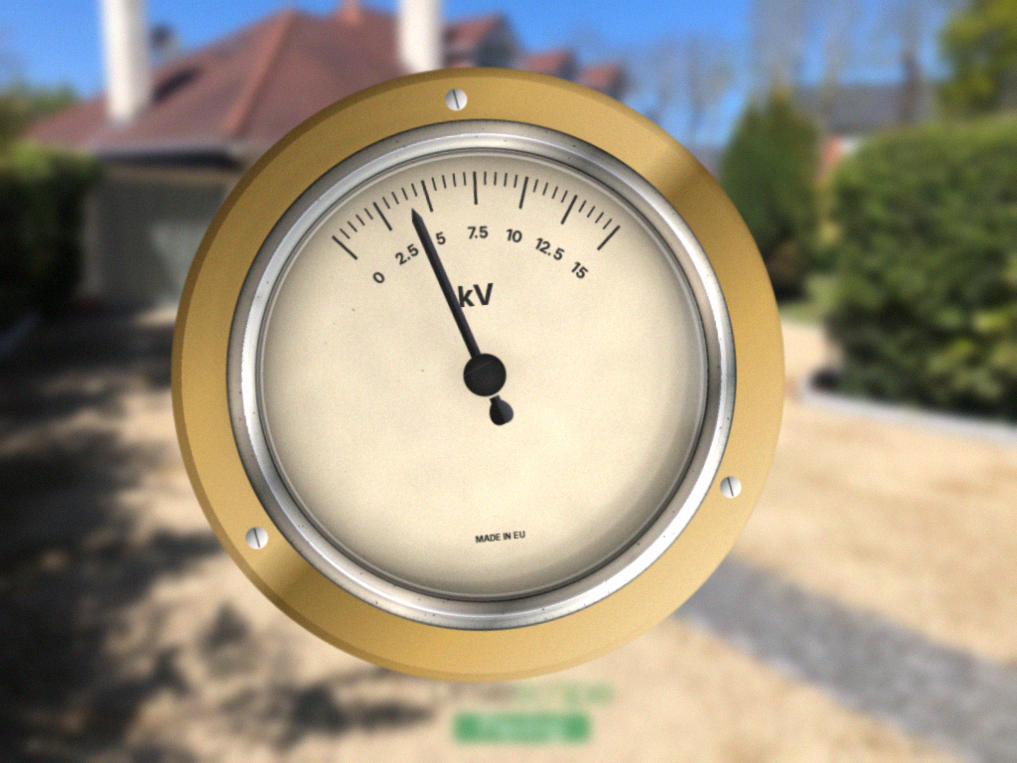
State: 4 kV
